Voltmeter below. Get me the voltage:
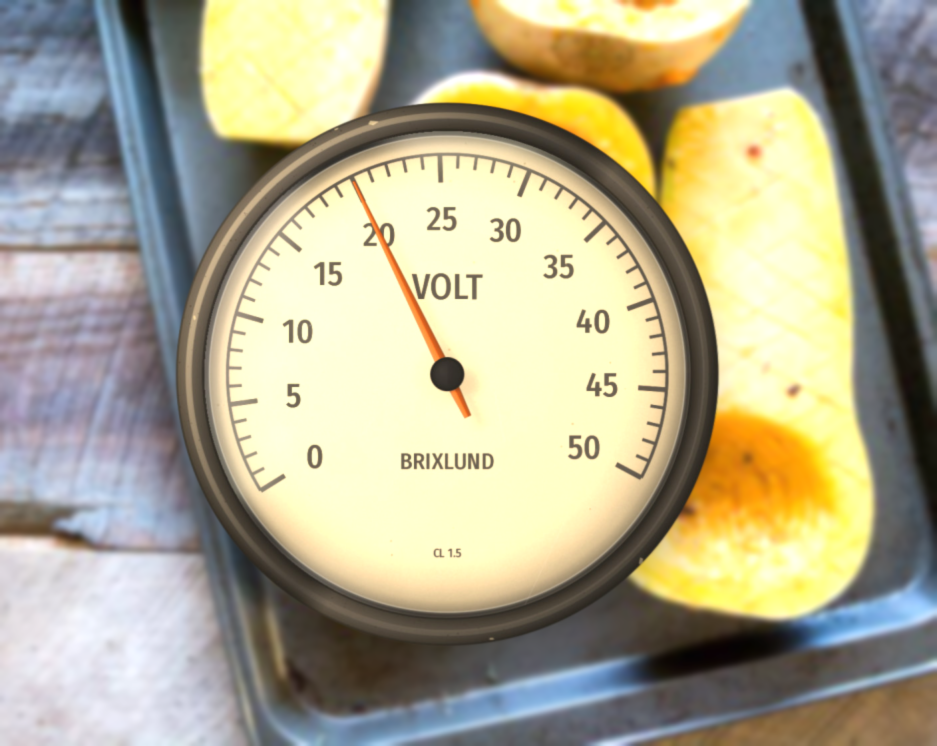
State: 20 V
